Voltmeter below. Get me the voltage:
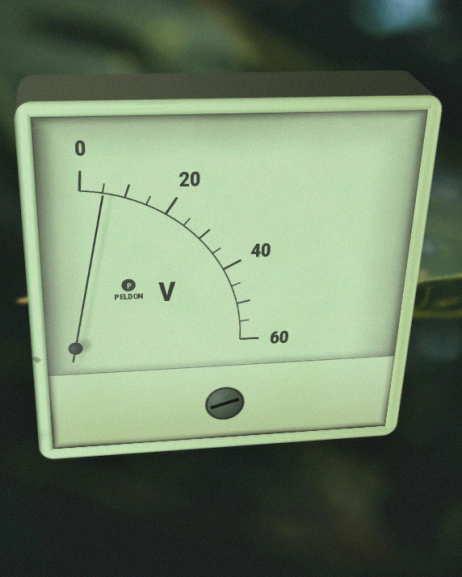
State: 5 V
